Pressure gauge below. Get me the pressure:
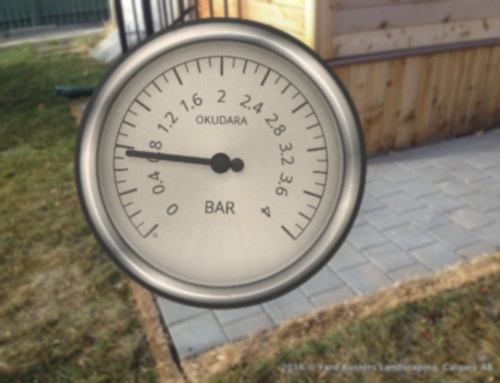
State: 0.75 bar
